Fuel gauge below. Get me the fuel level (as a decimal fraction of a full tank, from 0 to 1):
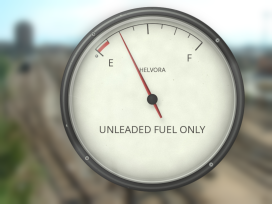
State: 0.25
